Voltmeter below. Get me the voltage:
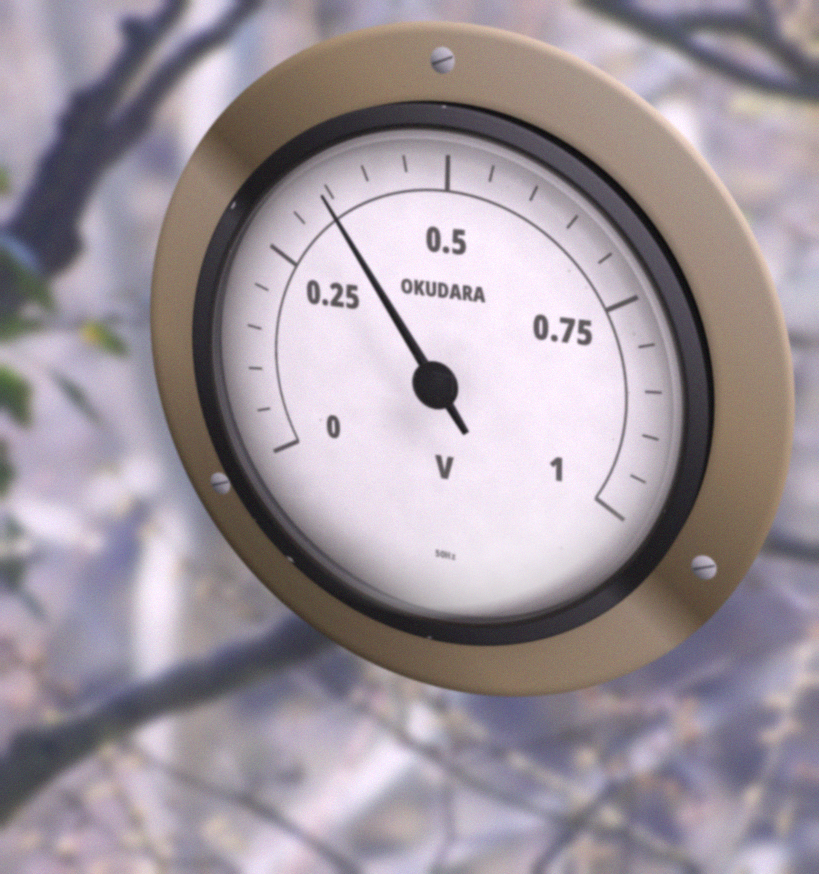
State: 0.35 V
